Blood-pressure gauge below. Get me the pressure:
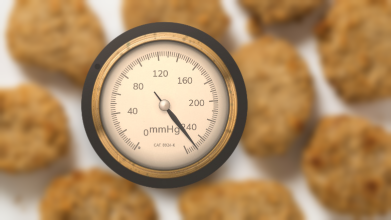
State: 250 mmHg
